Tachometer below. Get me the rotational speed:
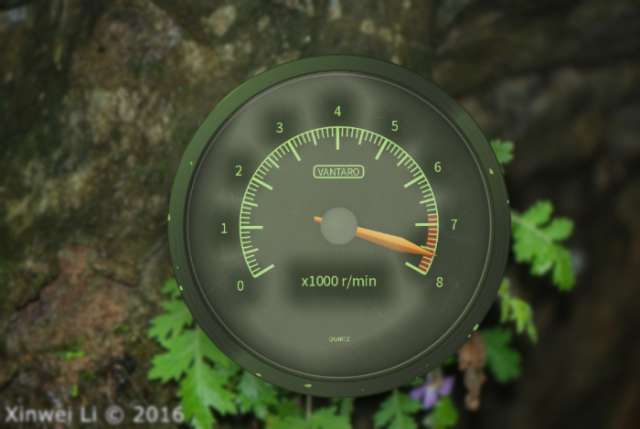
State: 7600 rpm
